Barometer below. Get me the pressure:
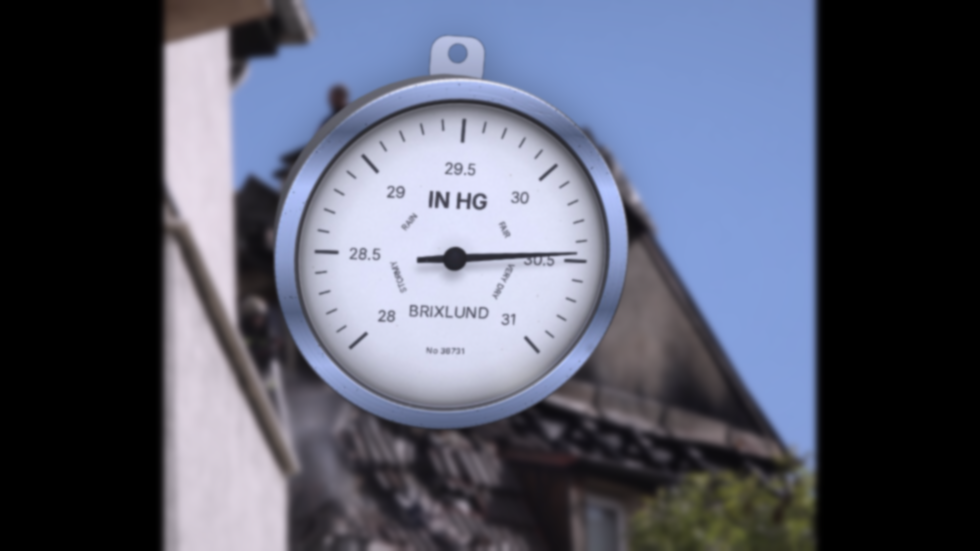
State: 30.45 inHg
